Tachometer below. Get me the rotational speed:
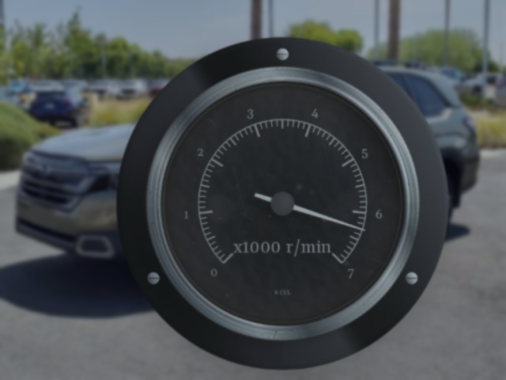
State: 6300 rpm
